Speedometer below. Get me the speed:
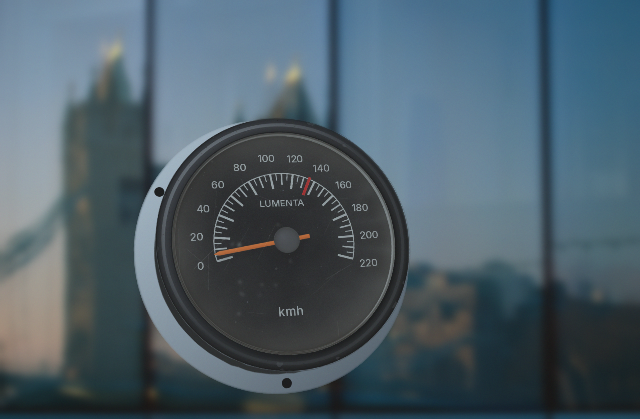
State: 5 km/h
